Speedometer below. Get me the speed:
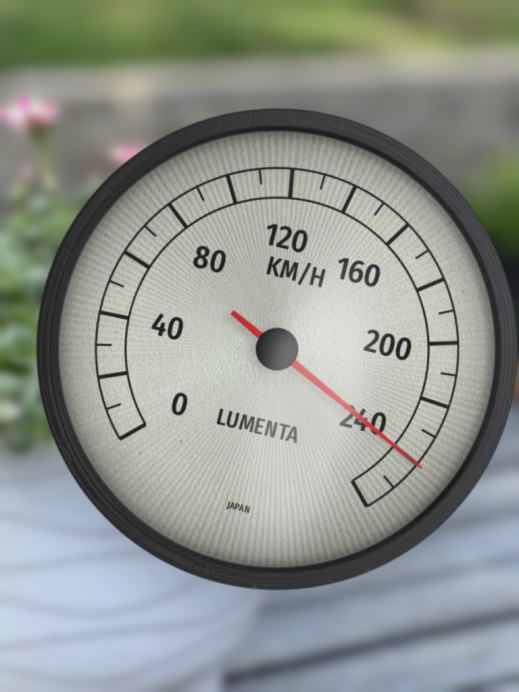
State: 240 km/h
